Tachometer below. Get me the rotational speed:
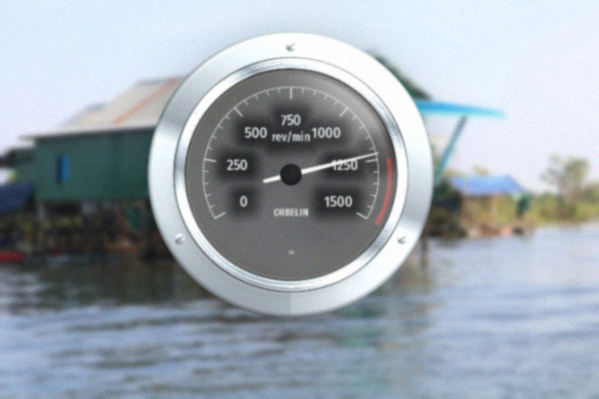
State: 1225 rpm
